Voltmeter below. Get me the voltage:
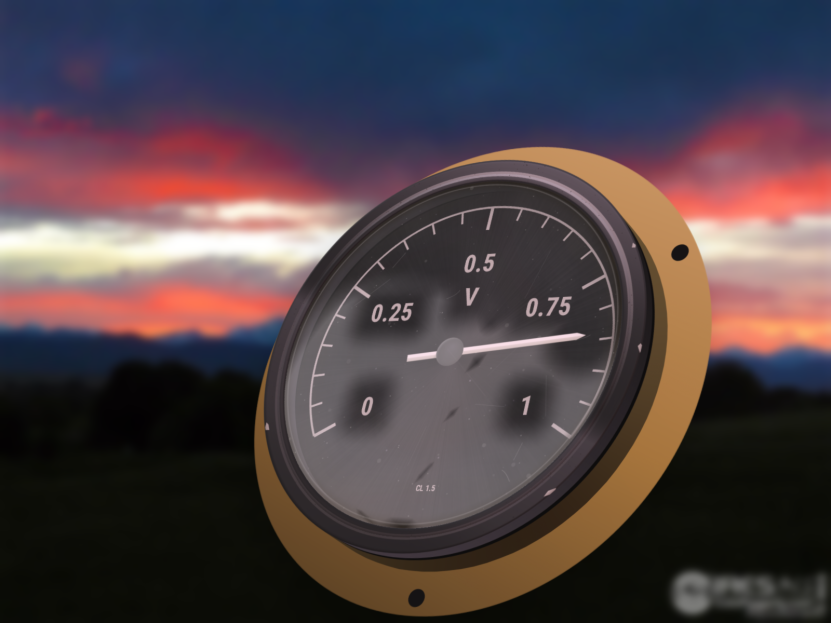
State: 0.85 V
